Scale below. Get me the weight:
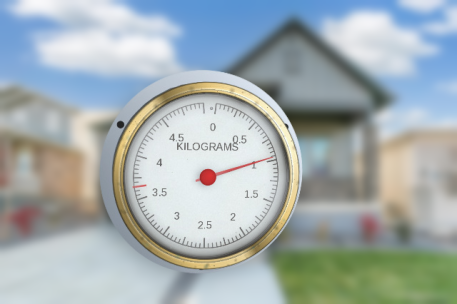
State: 0.95 kg
